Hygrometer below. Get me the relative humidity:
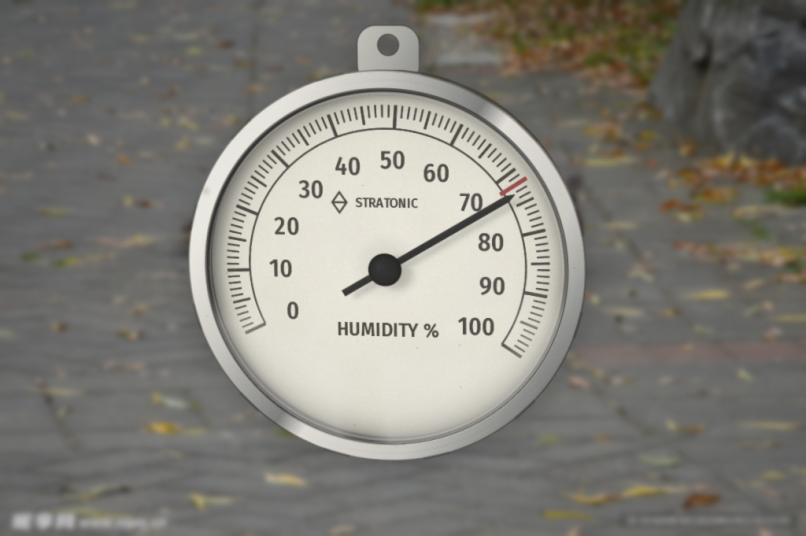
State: 73 %
